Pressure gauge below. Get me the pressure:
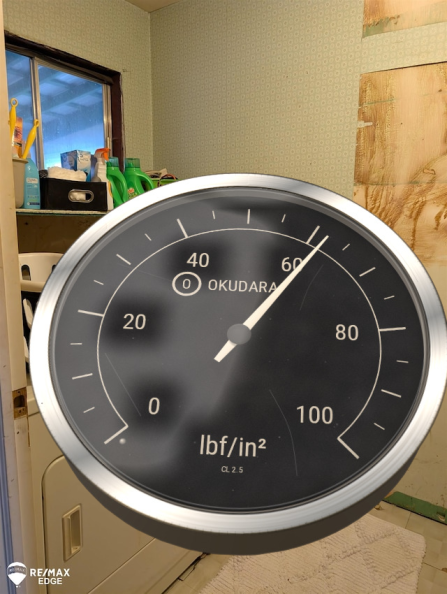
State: 62.5 psi
